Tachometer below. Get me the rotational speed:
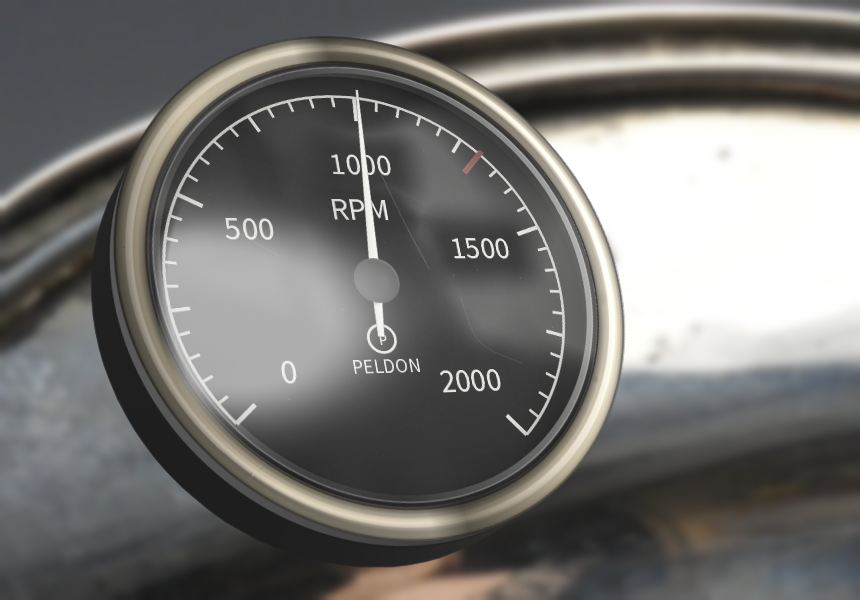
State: 1000 rpm
